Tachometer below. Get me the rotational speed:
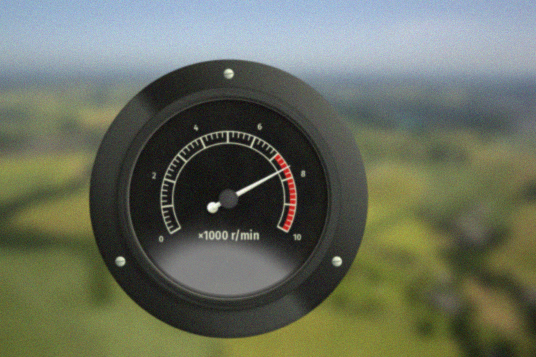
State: 7600 rpm
